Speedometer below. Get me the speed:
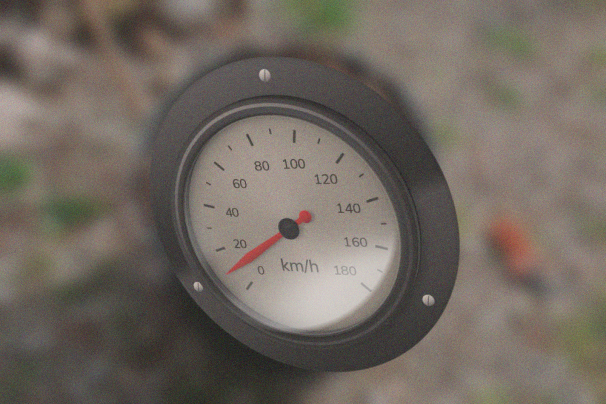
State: 10 km/h
